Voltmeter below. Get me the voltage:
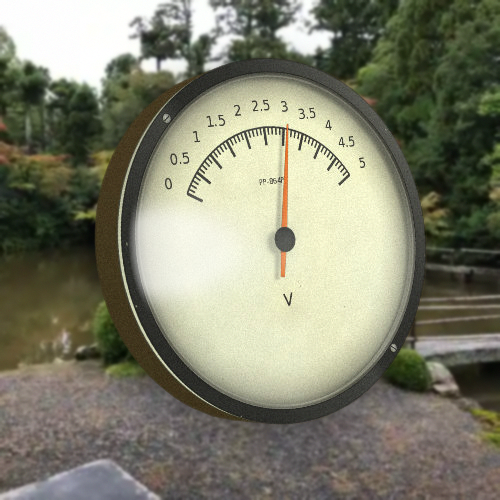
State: 3 V
